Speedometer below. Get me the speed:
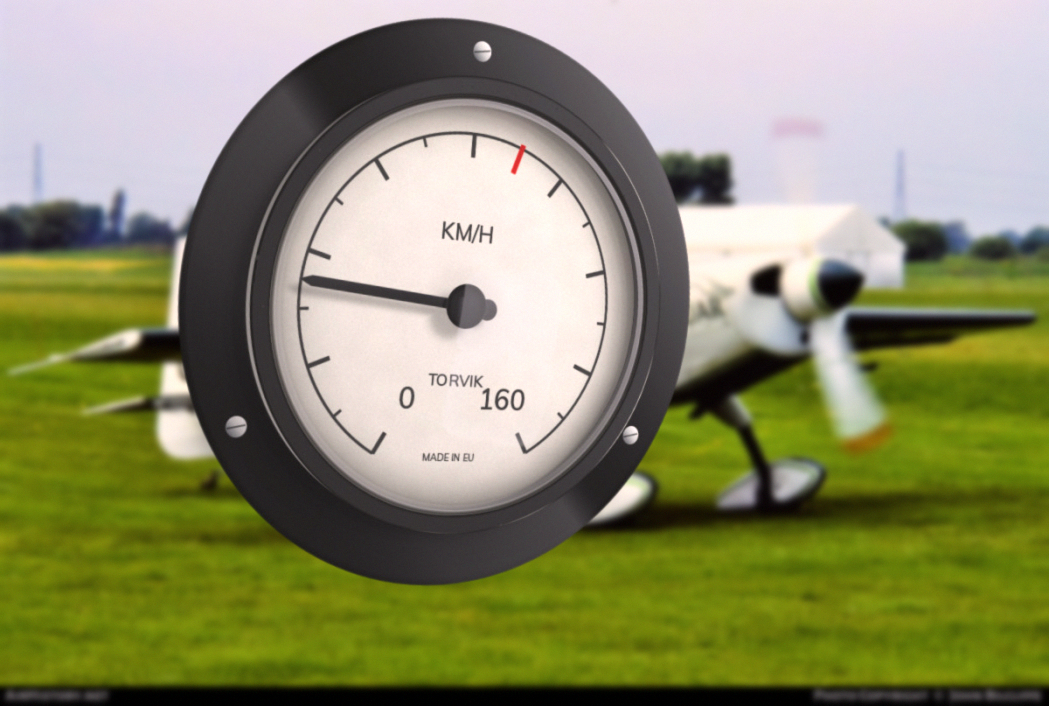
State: 35 km/h
